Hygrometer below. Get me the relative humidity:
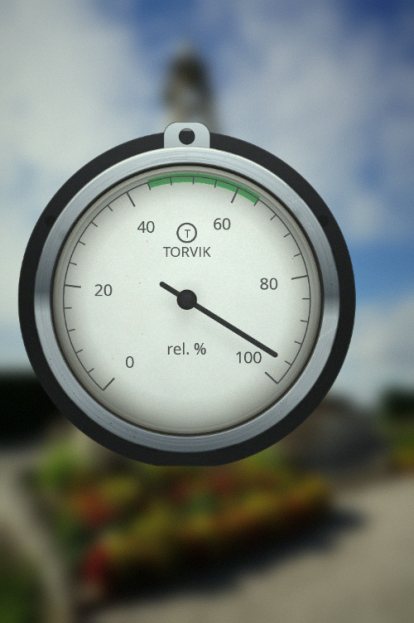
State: 96 %
